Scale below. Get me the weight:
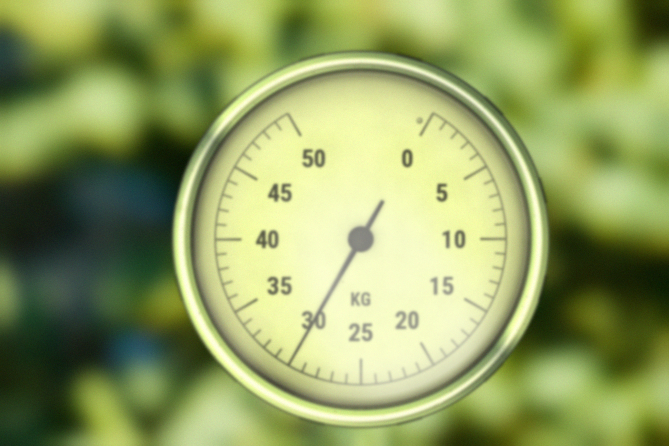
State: 30 kg
